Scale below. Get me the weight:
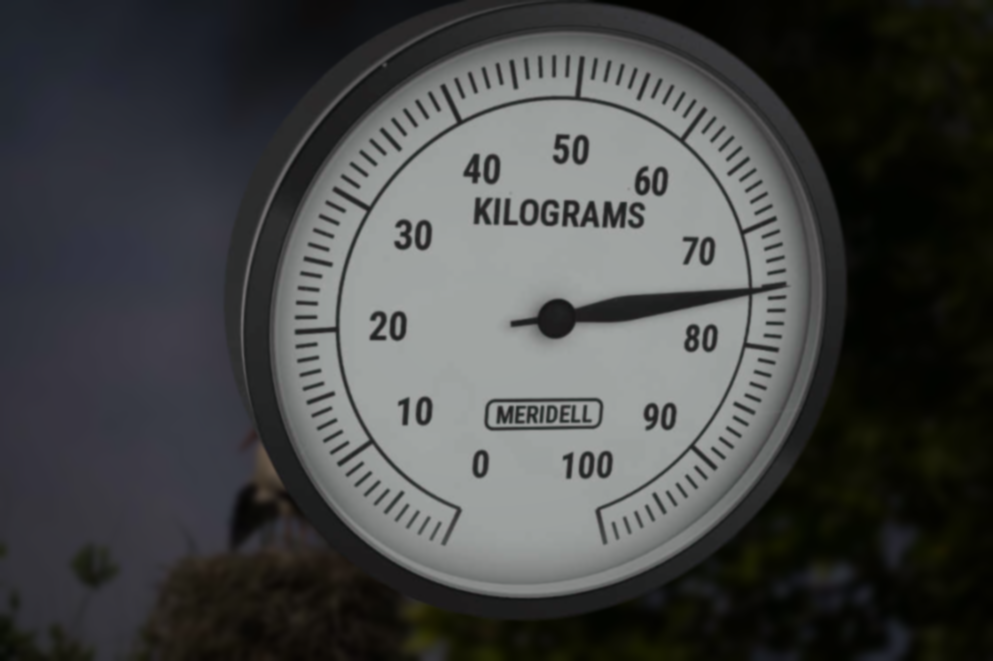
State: 75 kg
